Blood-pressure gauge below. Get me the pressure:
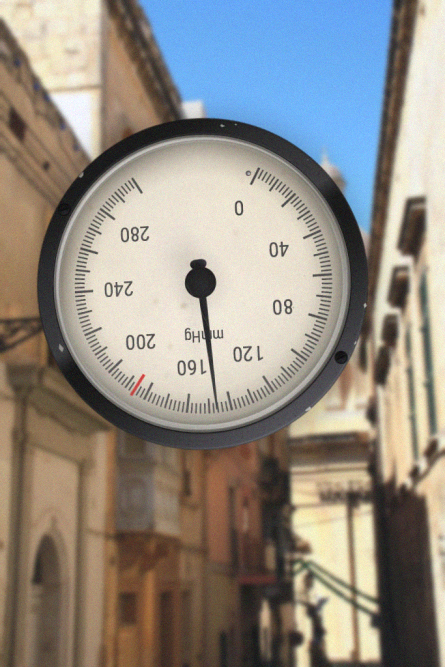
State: 146 mmHg
